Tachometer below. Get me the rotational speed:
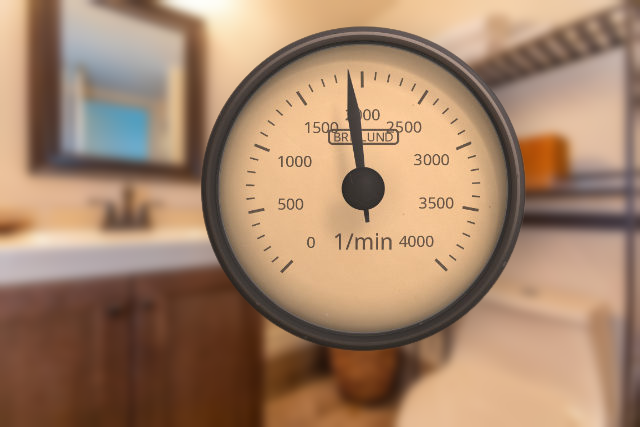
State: 1900 rpm
